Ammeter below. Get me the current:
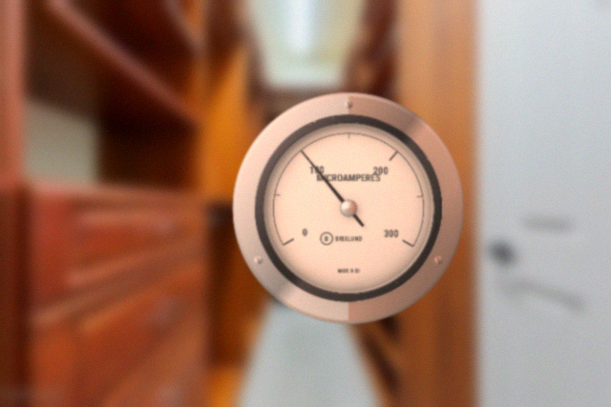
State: 100 µA
